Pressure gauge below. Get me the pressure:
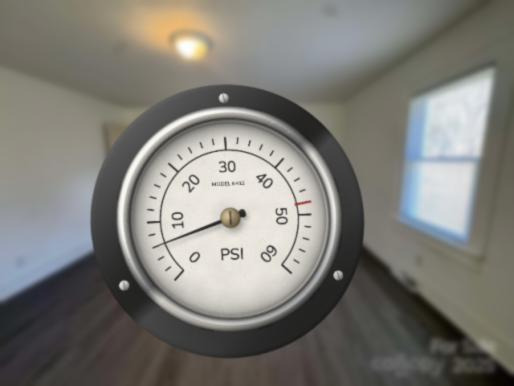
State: 6 psi
